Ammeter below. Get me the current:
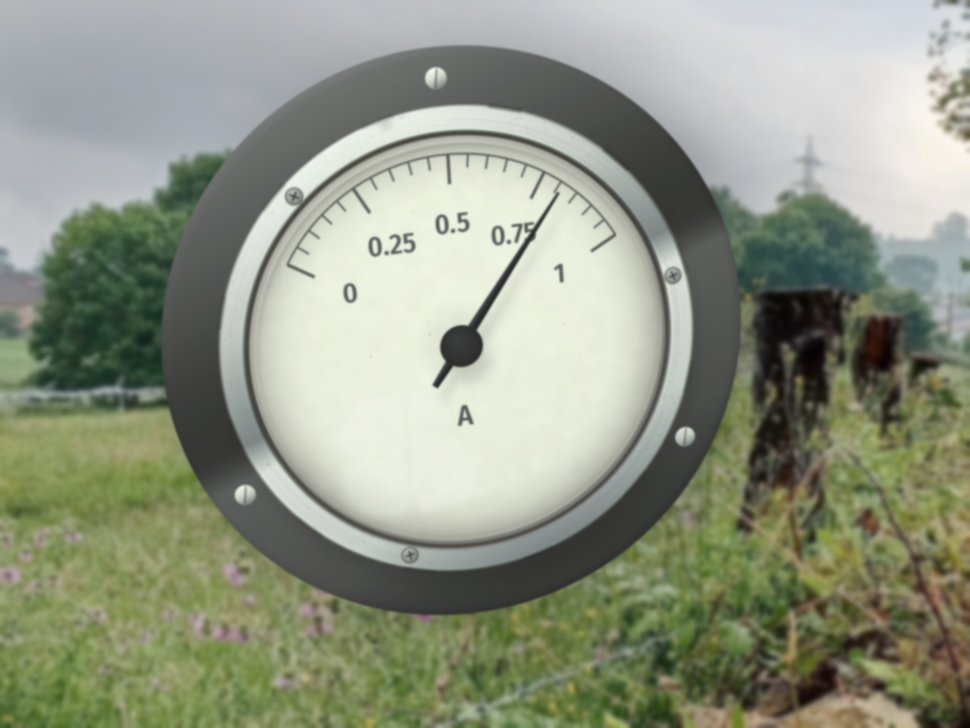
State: 0.8 A
